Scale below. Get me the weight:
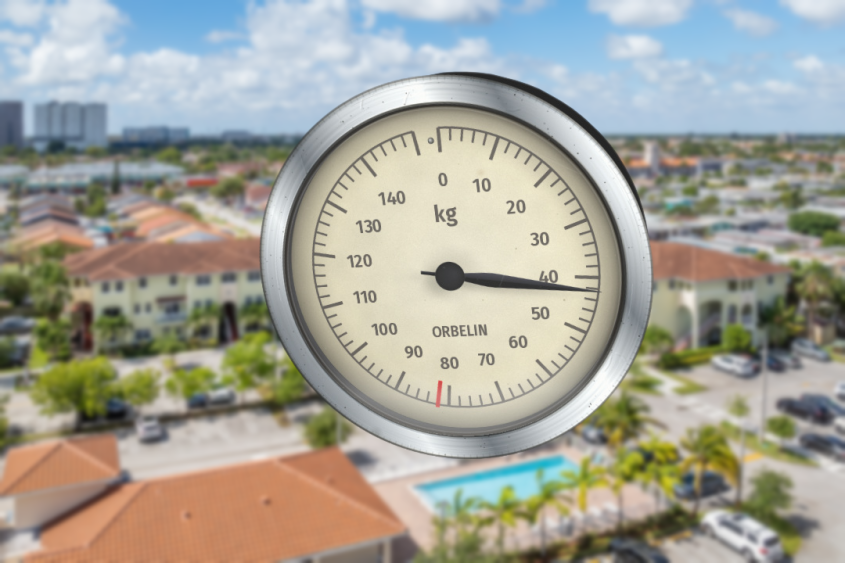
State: 42 kg
